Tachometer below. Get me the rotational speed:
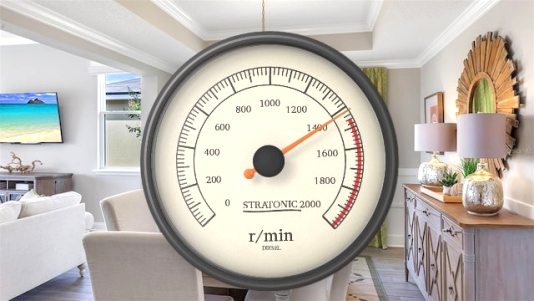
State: 1420 rpm
